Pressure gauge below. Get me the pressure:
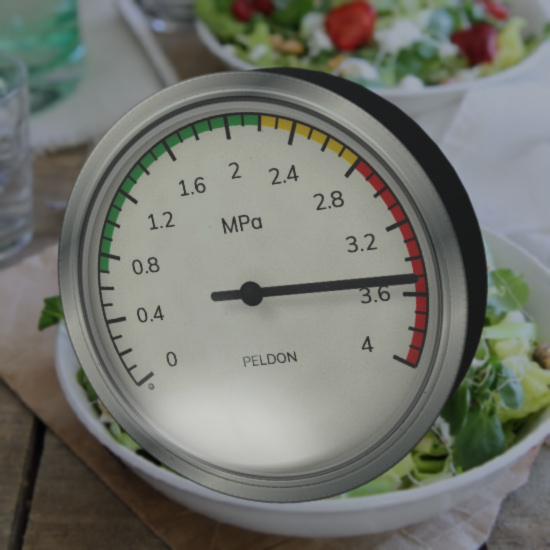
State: 3.5 MPa
